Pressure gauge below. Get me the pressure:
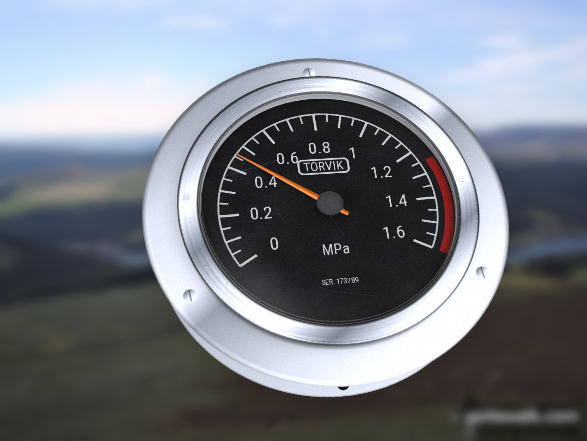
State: 0.45 MPa
